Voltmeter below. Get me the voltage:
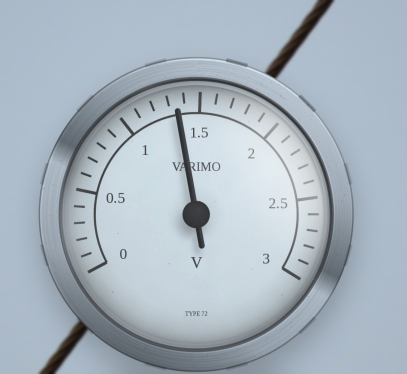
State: 1.35 V
